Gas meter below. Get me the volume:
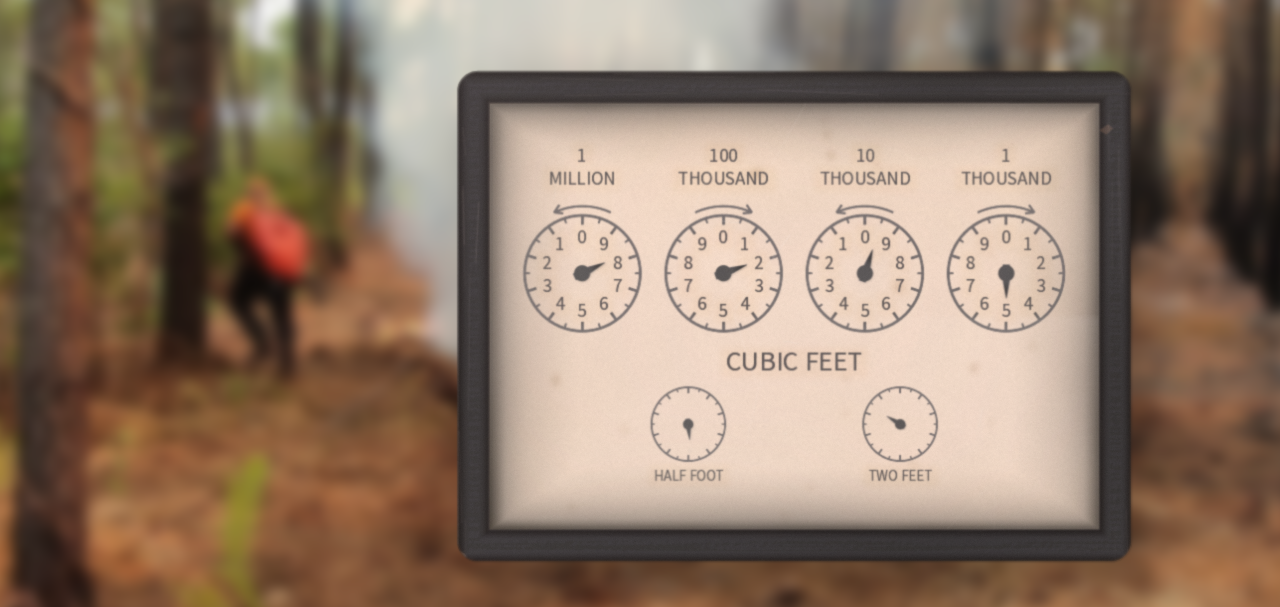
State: 819500 ft³
